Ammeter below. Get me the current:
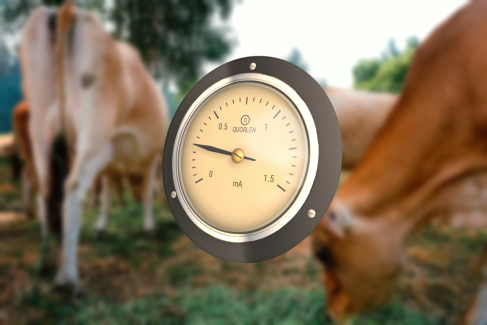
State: 0.25 mA
